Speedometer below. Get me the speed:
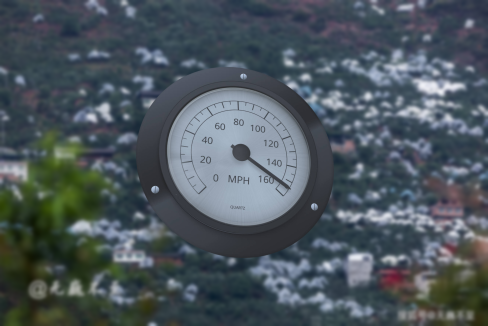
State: 155 mph
